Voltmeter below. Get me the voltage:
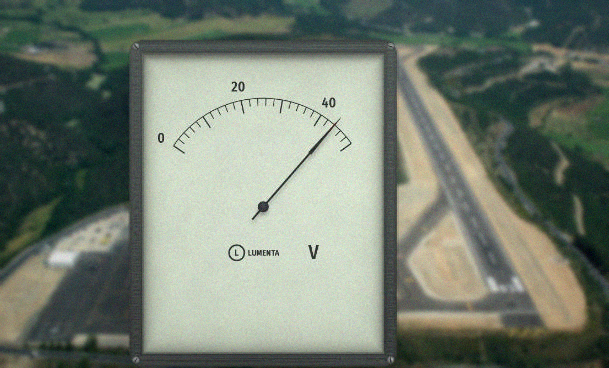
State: 44 V
